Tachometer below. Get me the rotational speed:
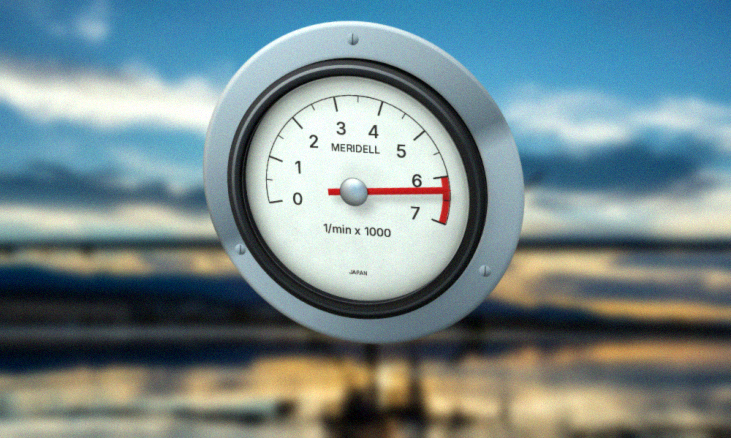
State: 6250 rpm
